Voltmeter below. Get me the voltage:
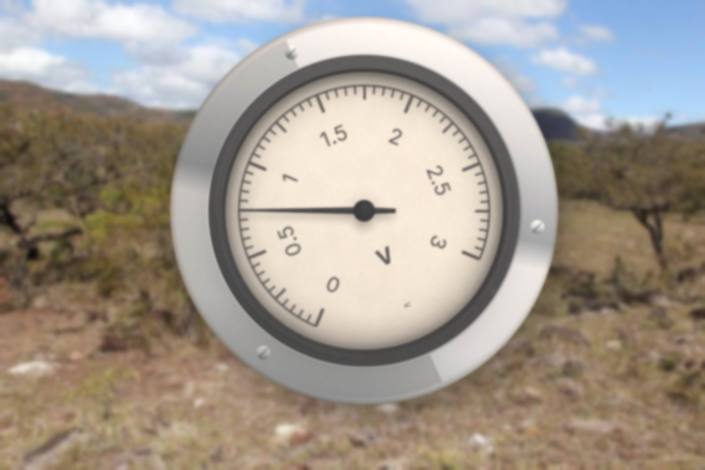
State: 0.75 V
